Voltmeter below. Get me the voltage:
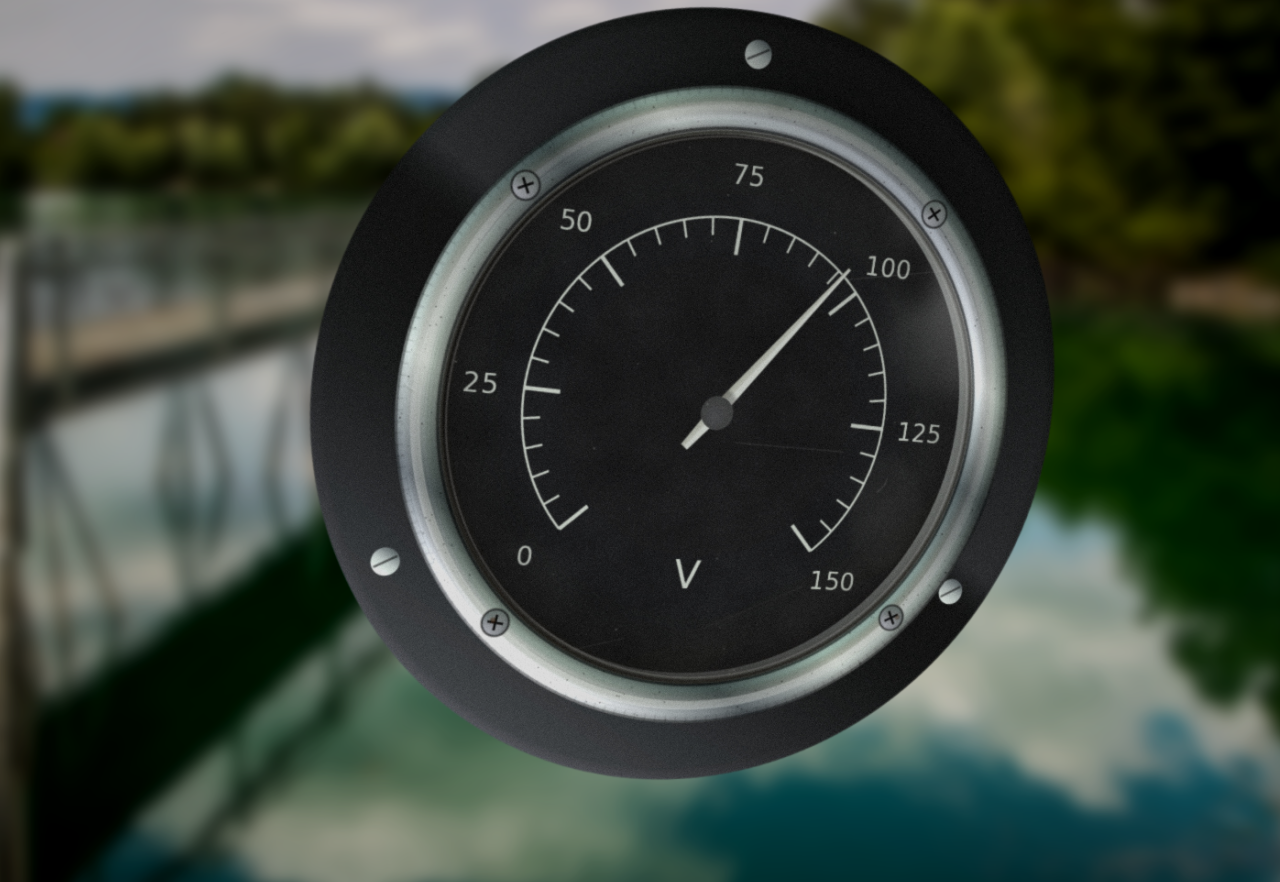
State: 95 V
